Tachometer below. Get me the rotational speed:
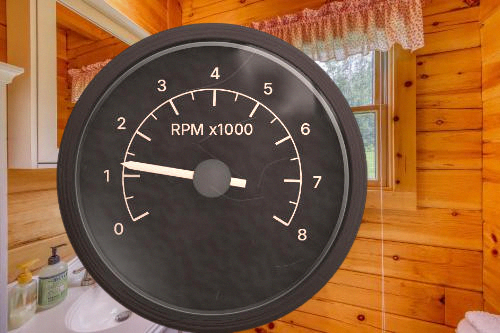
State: 1250 rpm
